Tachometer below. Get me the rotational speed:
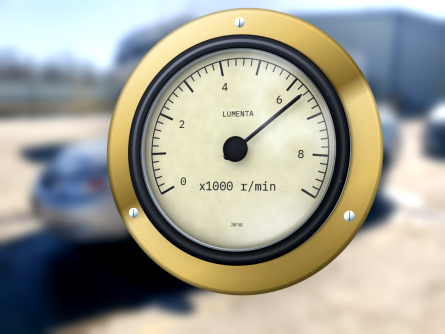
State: 6400 rpm
